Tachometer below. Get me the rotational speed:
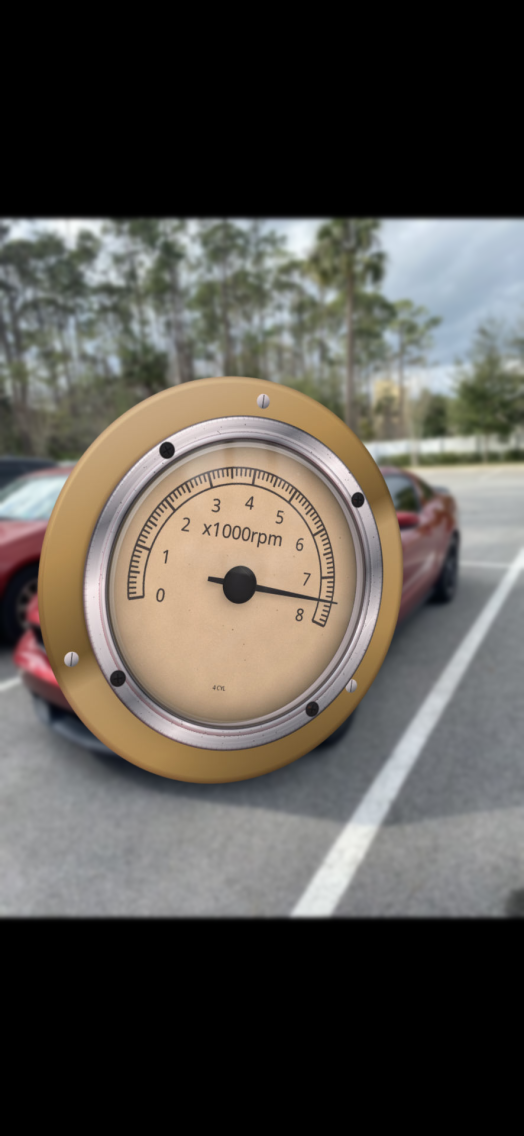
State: 7500 rpm
